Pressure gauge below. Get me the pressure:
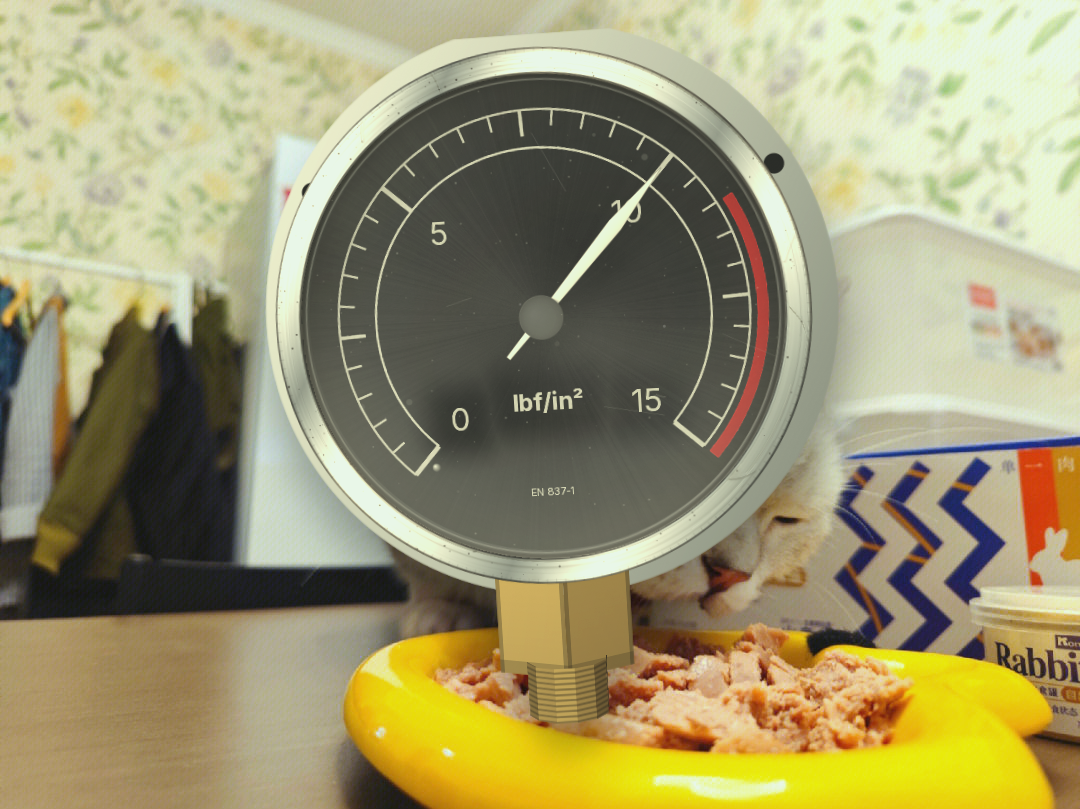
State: 10 psi
